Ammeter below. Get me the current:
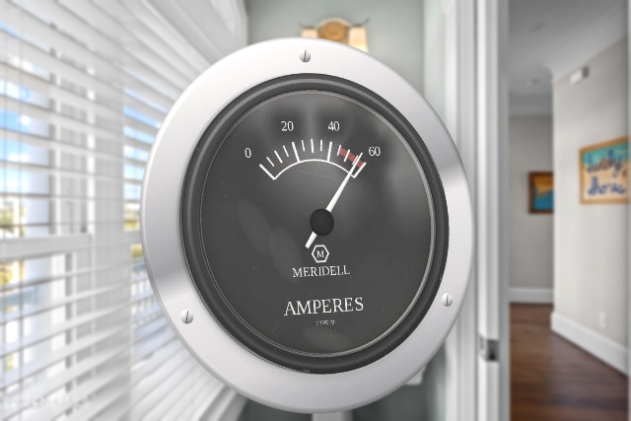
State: 55 A
